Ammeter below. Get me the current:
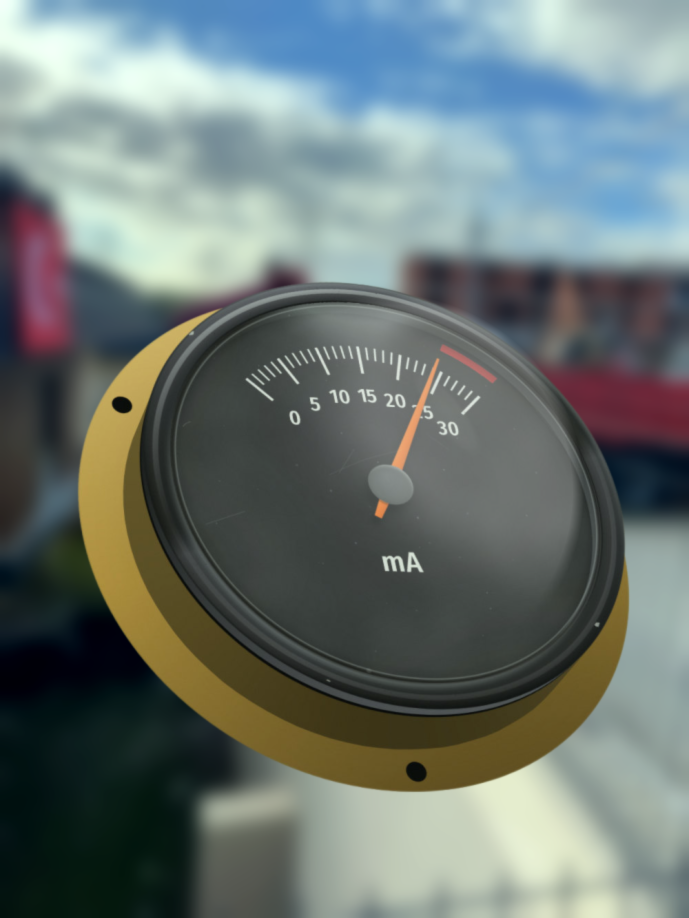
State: 24 mA
